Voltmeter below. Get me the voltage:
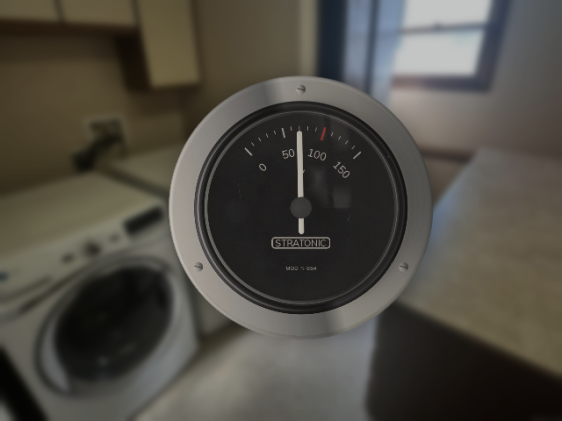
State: 70 V
